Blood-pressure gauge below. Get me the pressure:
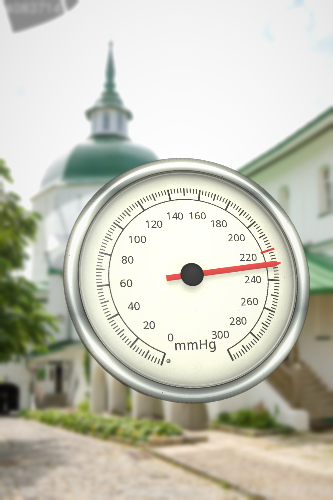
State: 230 mmHg
